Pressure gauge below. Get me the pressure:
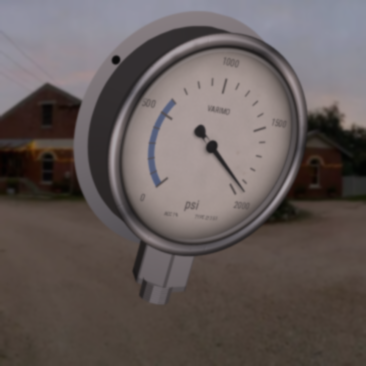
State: 1950 psi
